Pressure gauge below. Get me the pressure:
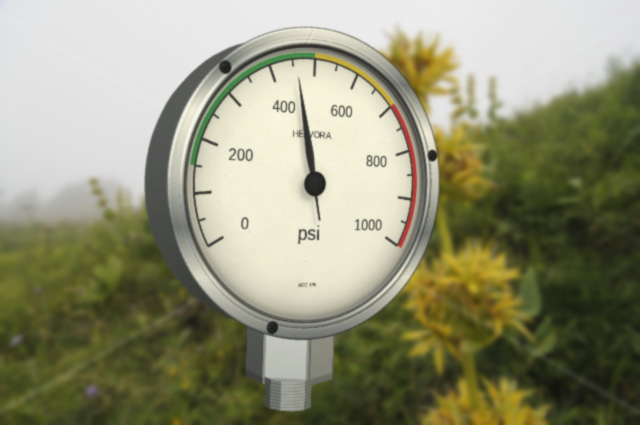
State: 450 psi
